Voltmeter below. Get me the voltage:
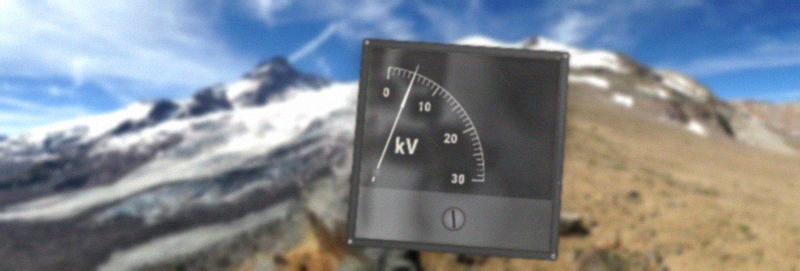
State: 5 kV
